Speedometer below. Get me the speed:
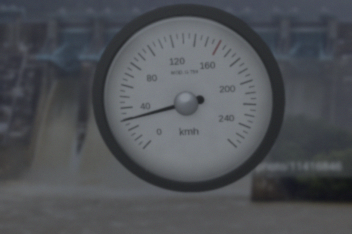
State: 30 km/h
